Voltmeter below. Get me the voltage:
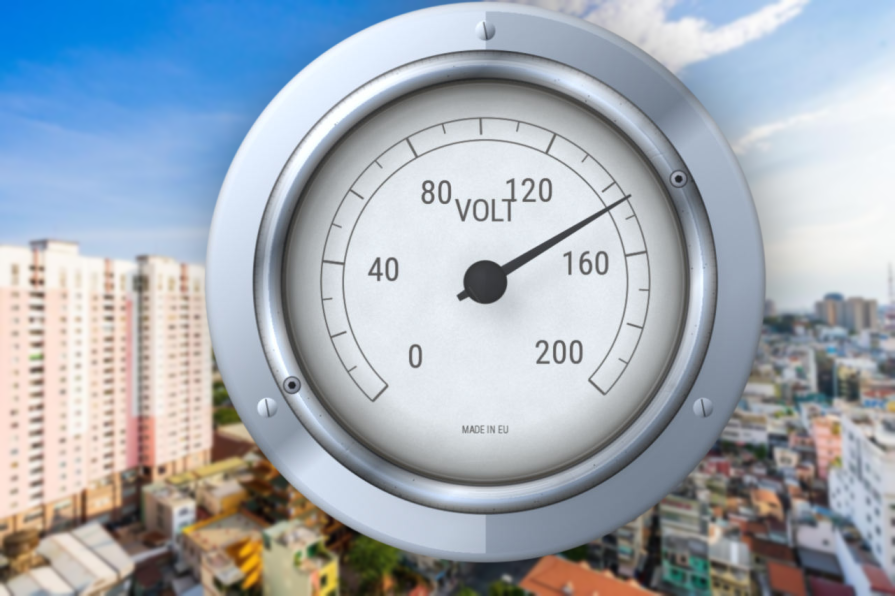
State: 145 V
